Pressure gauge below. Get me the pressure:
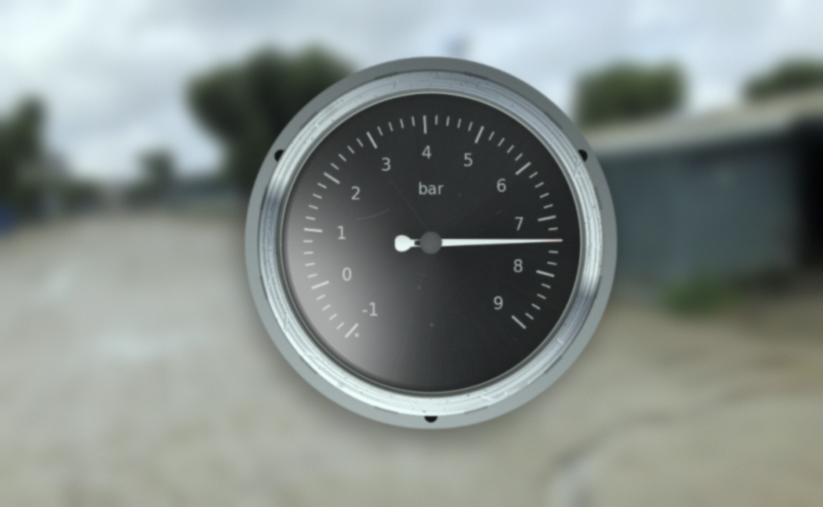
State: 7.4 bar
